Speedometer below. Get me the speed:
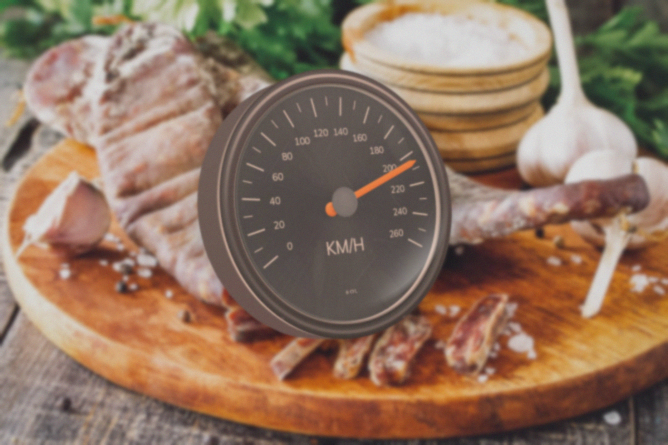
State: 205 km/h
